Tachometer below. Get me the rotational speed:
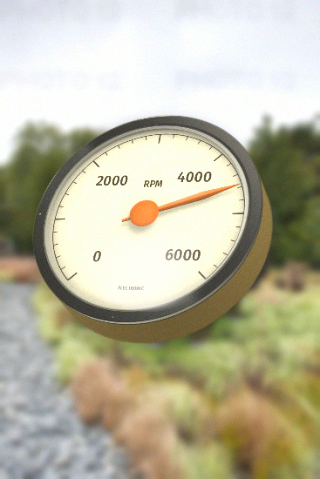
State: 4600 rpm
